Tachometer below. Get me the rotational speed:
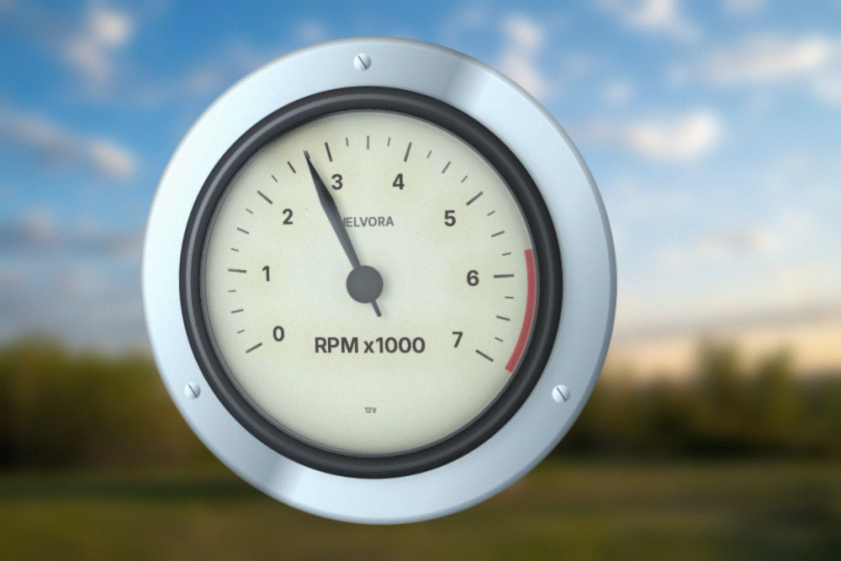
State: 2750 rpm
